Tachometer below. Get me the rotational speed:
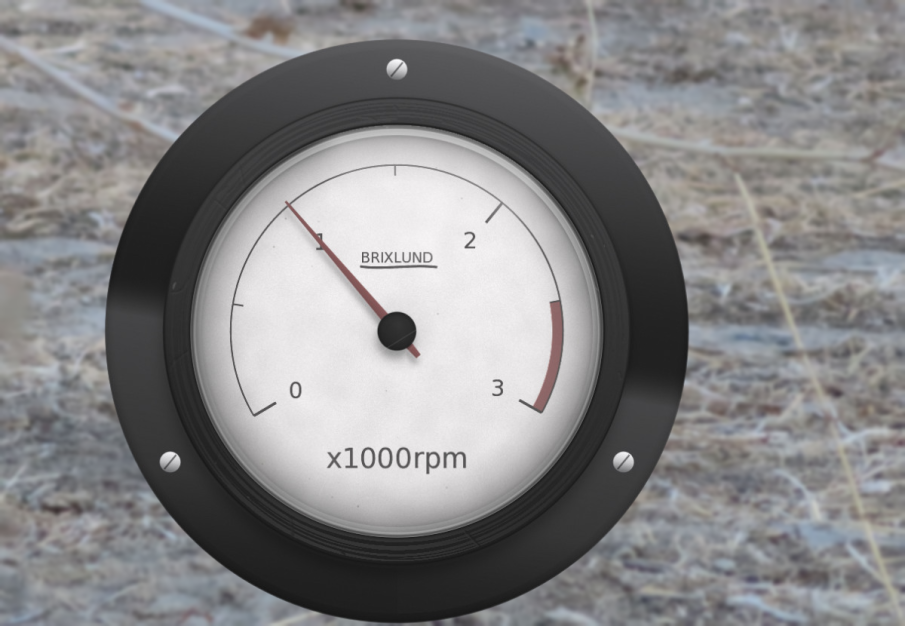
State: 1000 rpm
